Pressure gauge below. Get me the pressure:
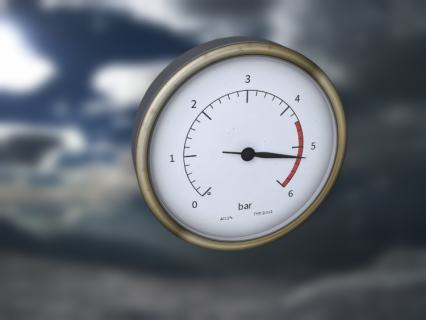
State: 5.2 bar
